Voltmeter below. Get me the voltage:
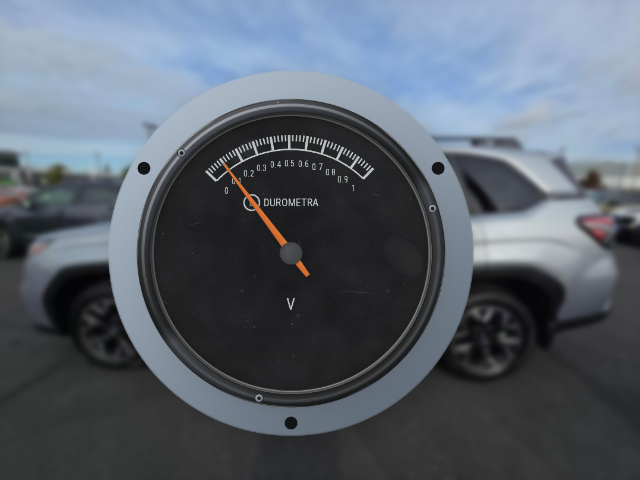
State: 0.1 V
